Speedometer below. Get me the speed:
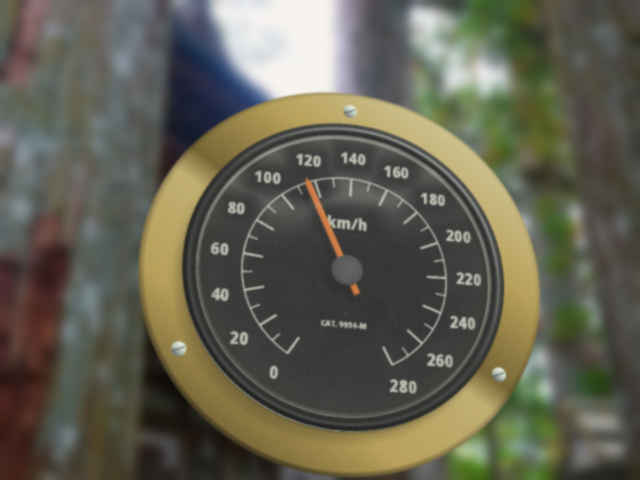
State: 115 km/h
